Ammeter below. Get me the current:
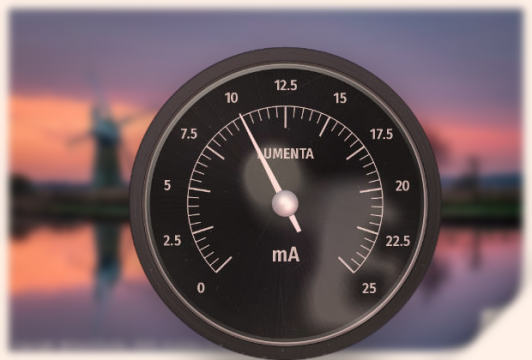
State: 10 mA
